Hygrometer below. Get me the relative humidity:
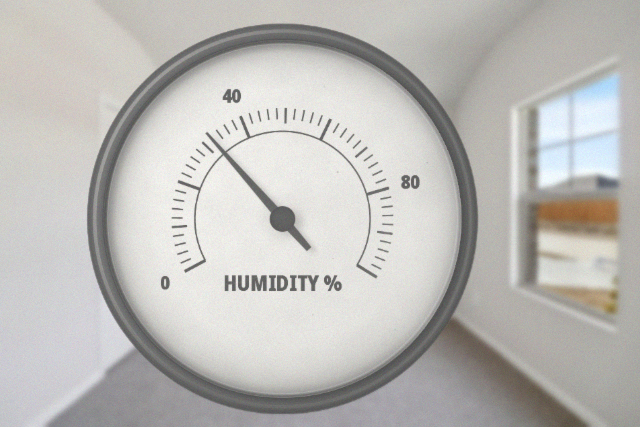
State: 32 %
